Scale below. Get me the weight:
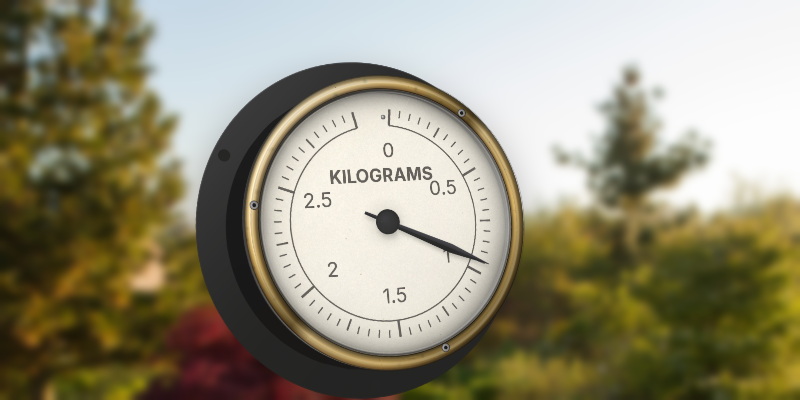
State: 0.95 kg
